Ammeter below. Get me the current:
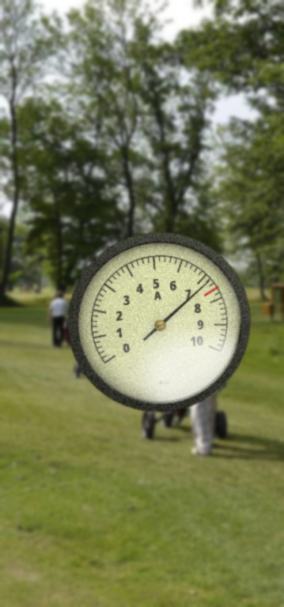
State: 7.2 A
